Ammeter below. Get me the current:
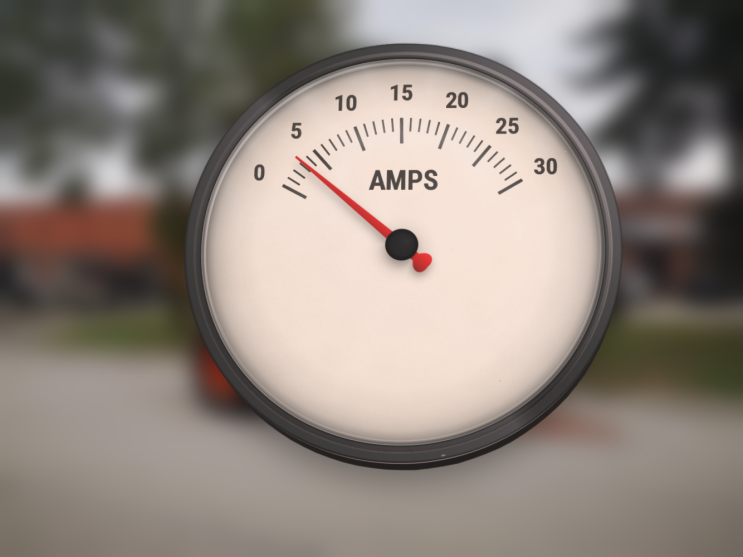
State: 3 A
